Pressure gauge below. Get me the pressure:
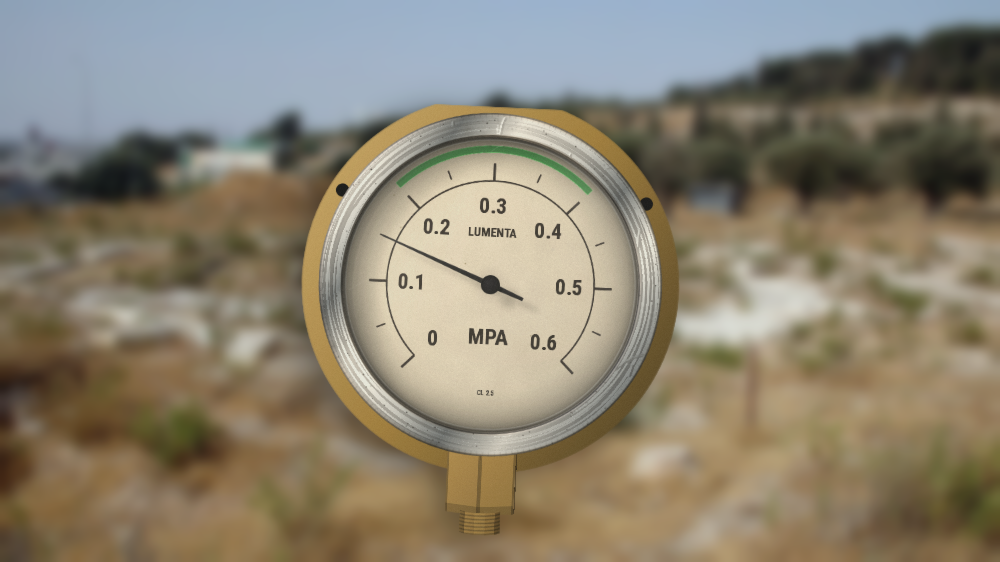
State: 0.15 MPa
